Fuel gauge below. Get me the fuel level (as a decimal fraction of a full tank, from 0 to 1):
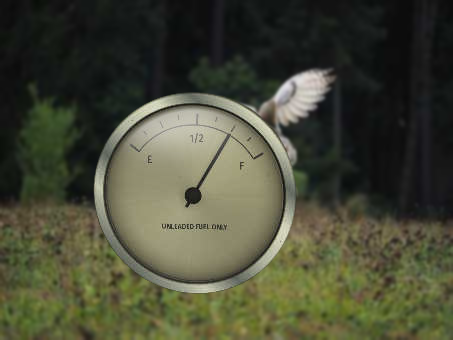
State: 0.75
